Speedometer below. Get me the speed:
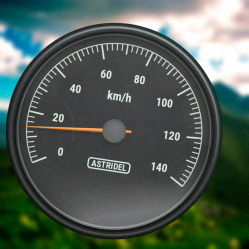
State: 14 km/h
